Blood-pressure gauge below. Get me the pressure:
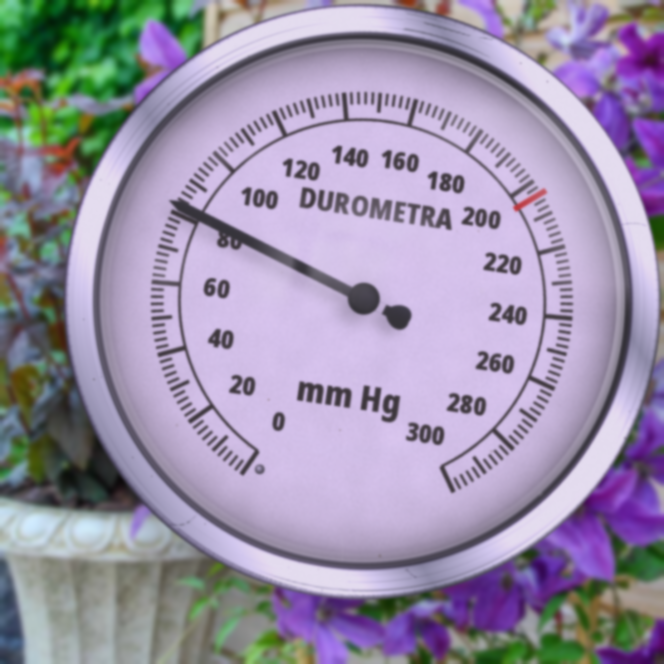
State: 82 mmHg
